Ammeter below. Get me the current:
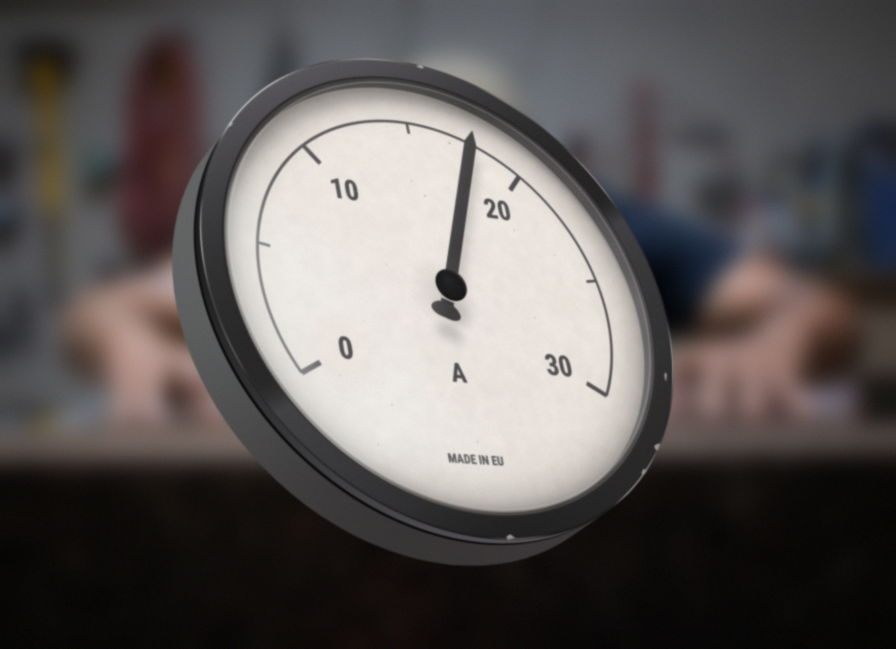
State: 17.5 A
